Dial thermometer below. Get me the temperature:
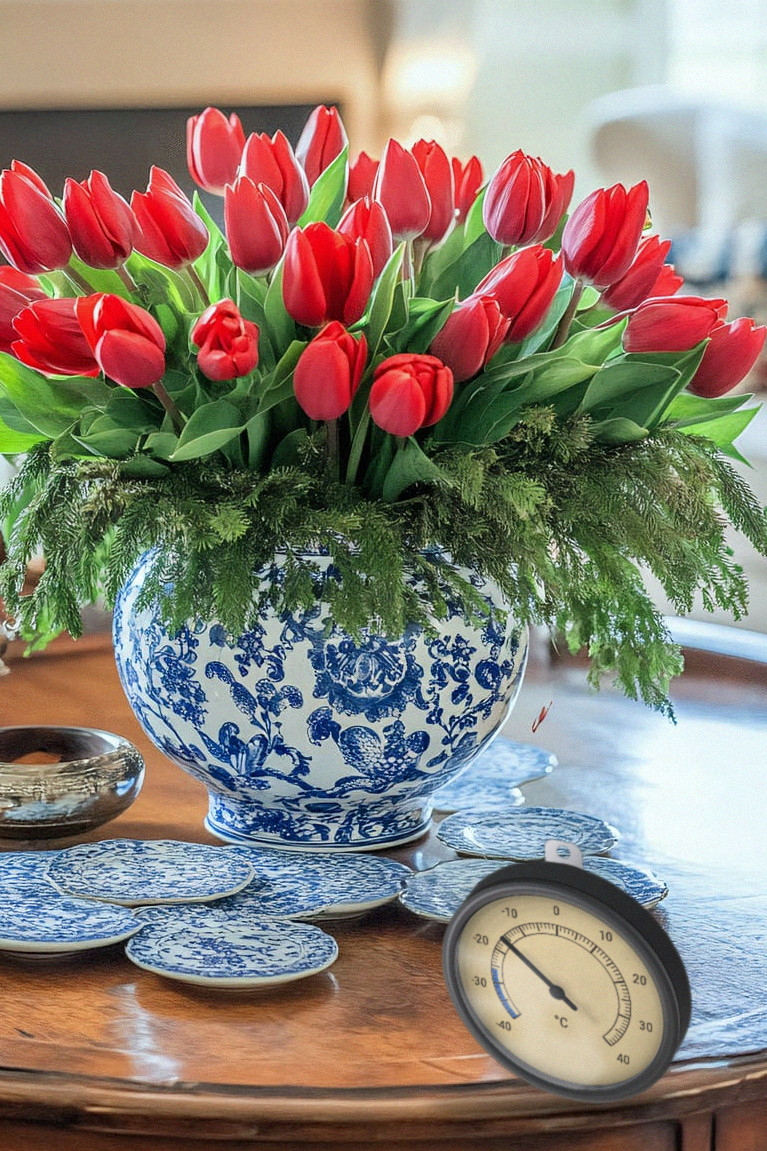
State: -15 °C
